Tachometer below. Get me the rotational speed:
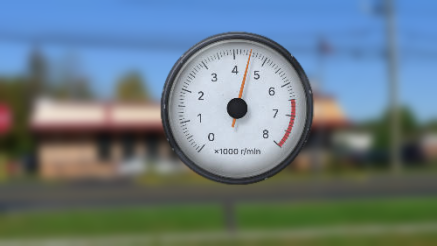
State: 4500 rpm
